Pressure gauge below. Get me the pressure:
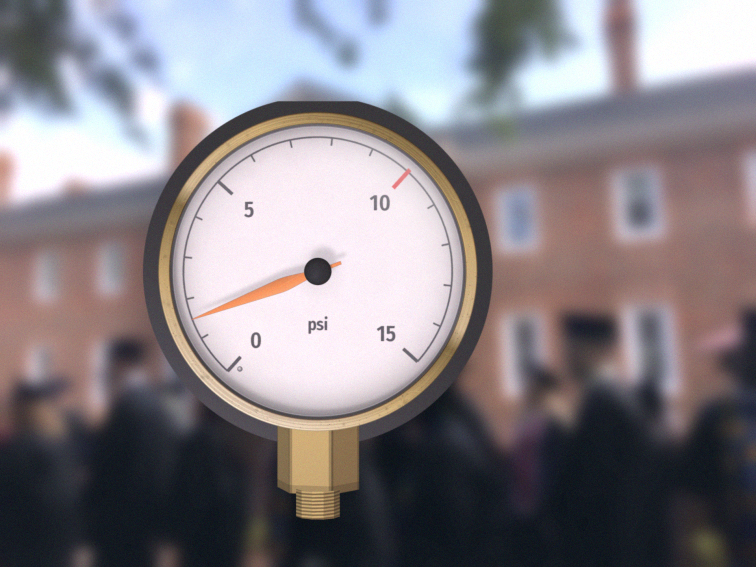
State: 1.5 psi
